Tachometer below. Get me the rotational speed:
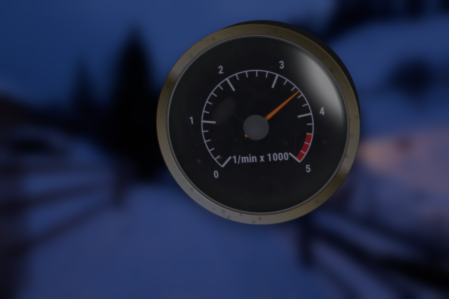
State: 3500 rpm
